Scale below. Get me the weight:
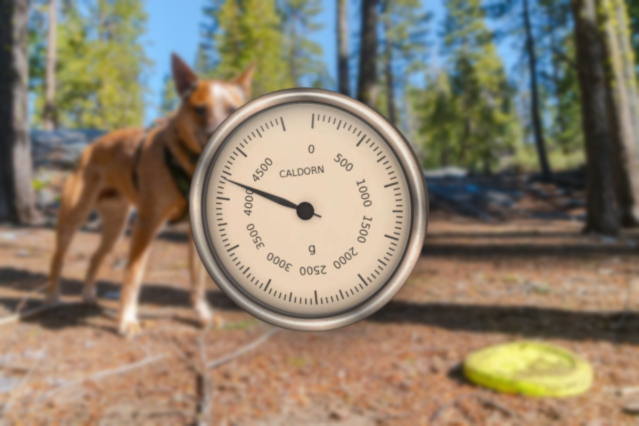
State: 4200 g
